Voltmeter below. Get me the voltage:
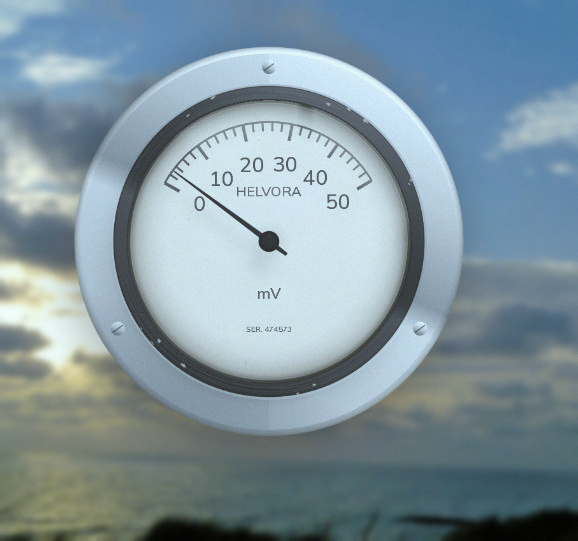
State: 3 mV
